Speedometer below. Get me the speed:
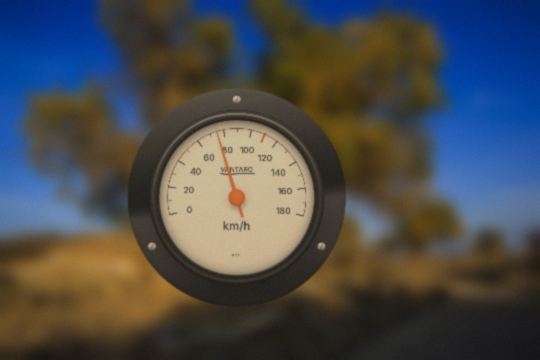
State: 75 km/h
